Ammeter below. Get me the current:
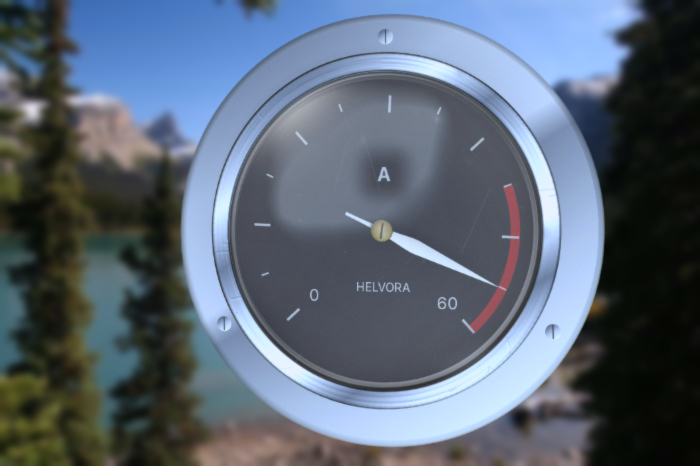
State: 55 A
